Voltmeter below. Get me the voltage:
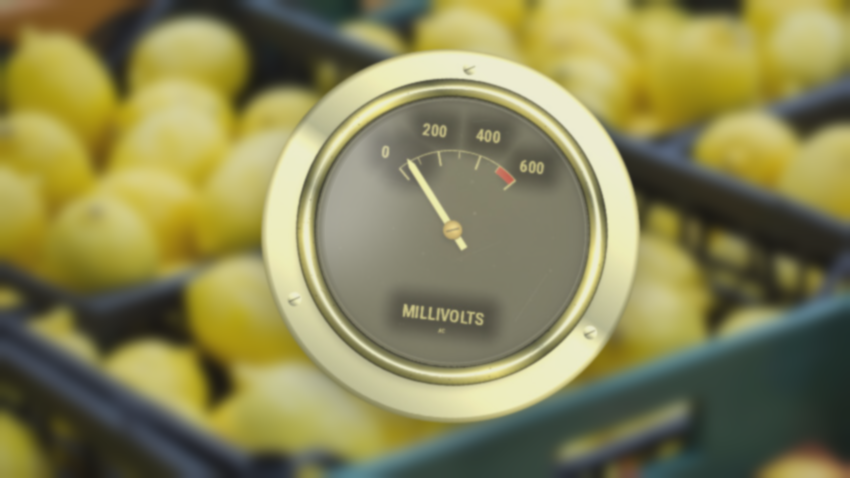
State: 50 mV
